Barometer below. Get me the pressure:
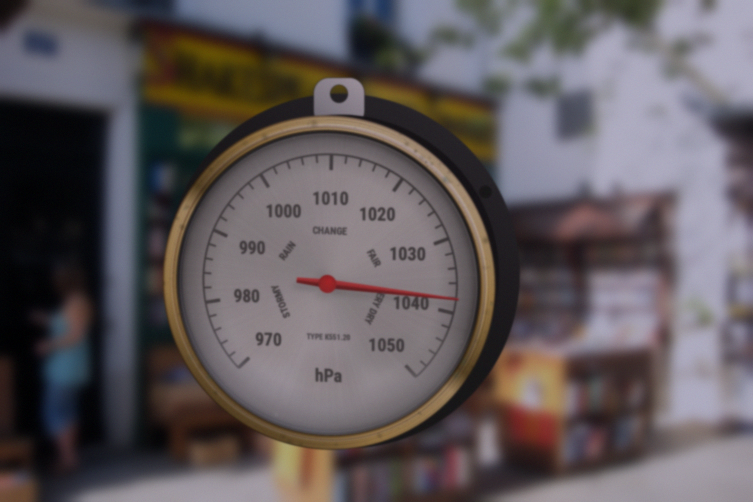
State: 1038 hPa
